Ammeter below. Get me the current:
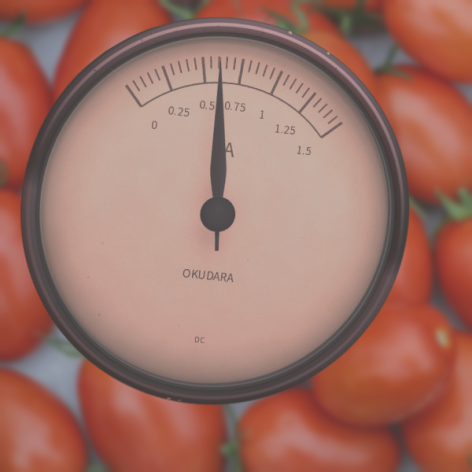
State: 0.6 kA
